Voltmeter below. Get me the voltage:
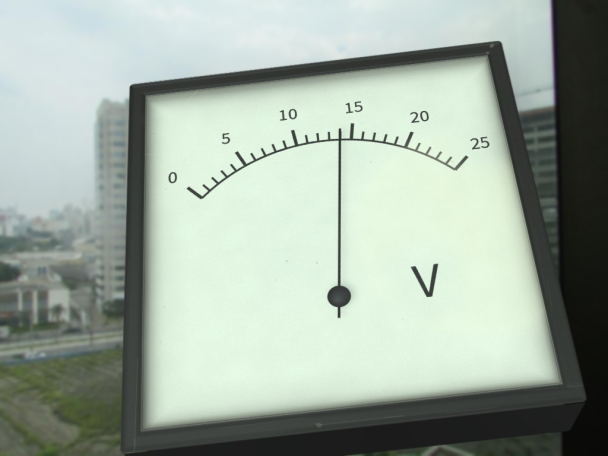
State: 14 V
